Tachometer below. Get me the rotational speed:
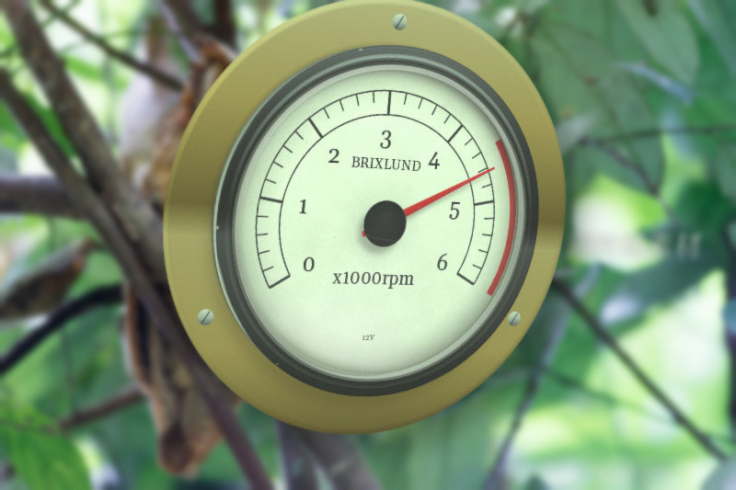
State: 4600 rpm
